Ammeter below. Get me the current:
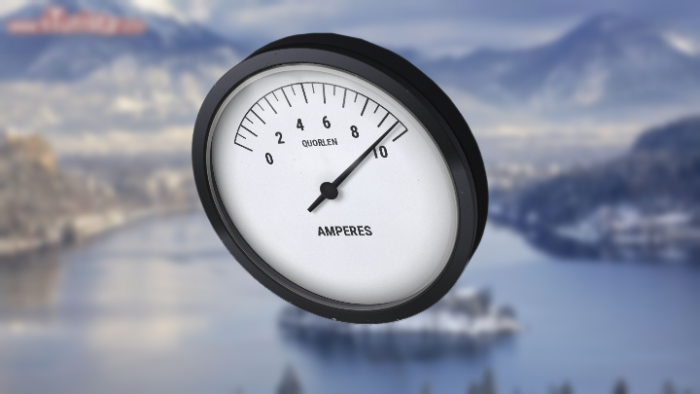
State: 9.5 A
